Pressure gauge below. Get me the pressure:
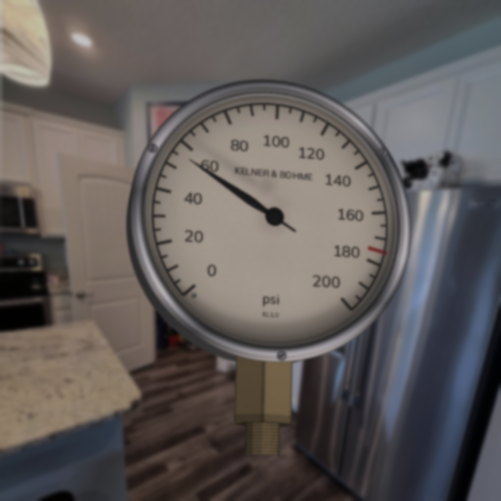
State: 55 psi
